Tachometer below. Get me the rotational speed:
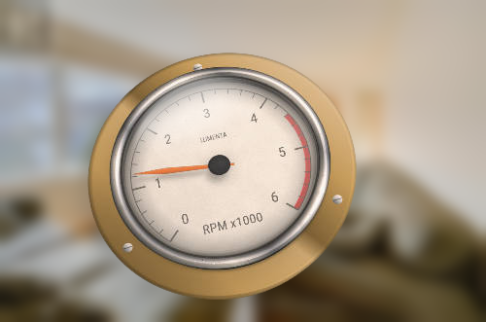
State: 1200 rpm
